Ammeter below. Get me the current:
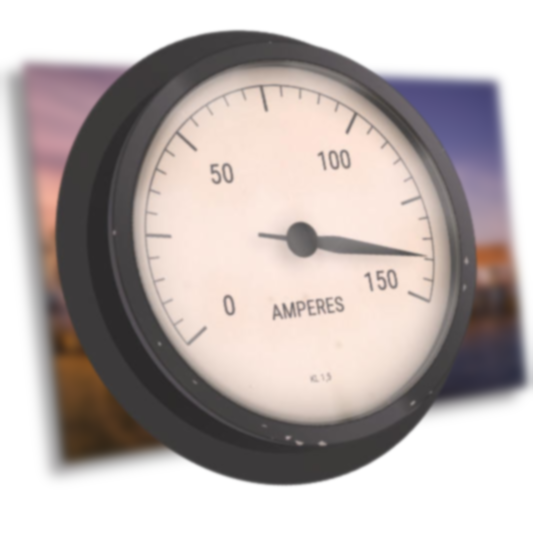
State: 140 A
